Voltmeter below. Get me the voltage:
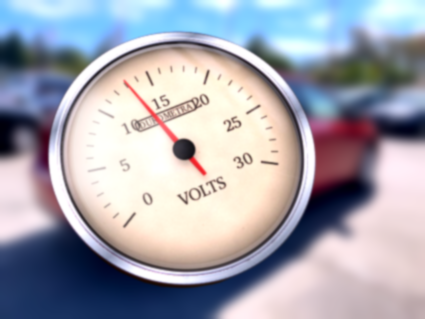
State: 13 V
